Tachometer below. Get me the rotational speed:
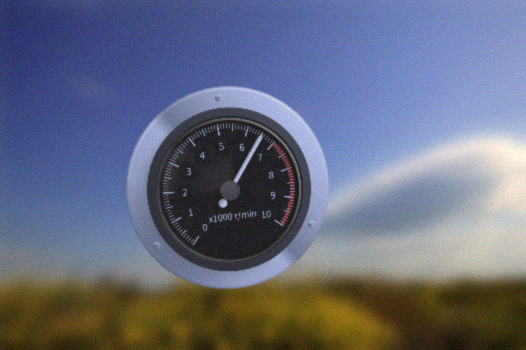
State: 6500 rpm
